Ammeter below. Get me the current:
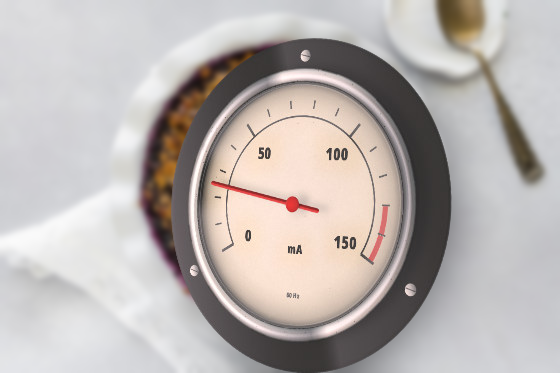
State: 25 mA
